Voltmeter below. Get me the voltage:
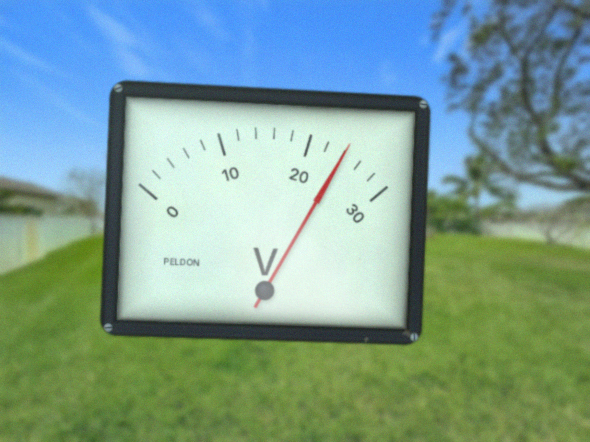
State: 24 V
